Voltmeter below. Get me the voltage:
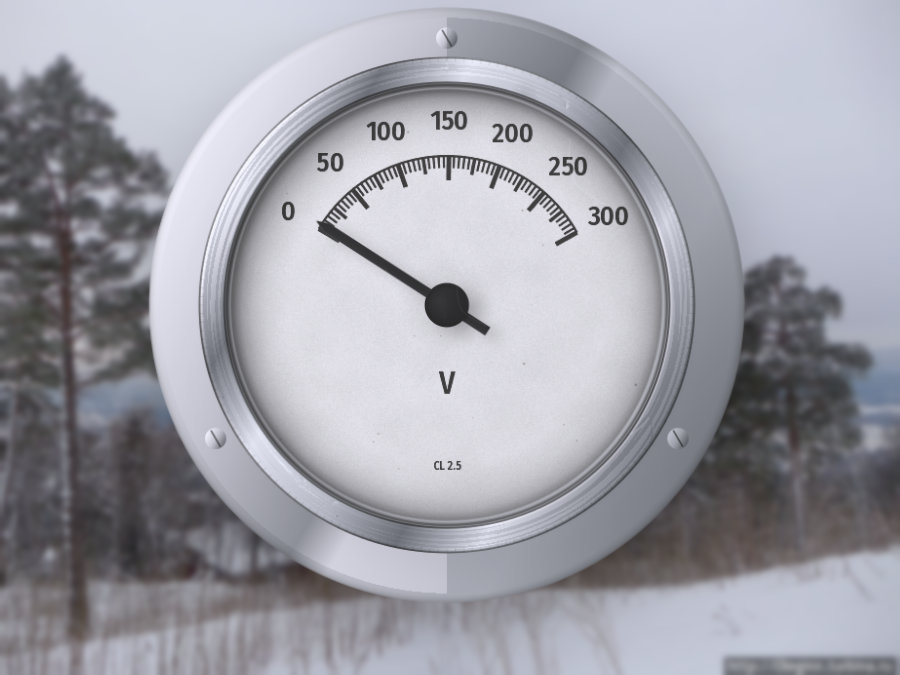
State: 5 V
